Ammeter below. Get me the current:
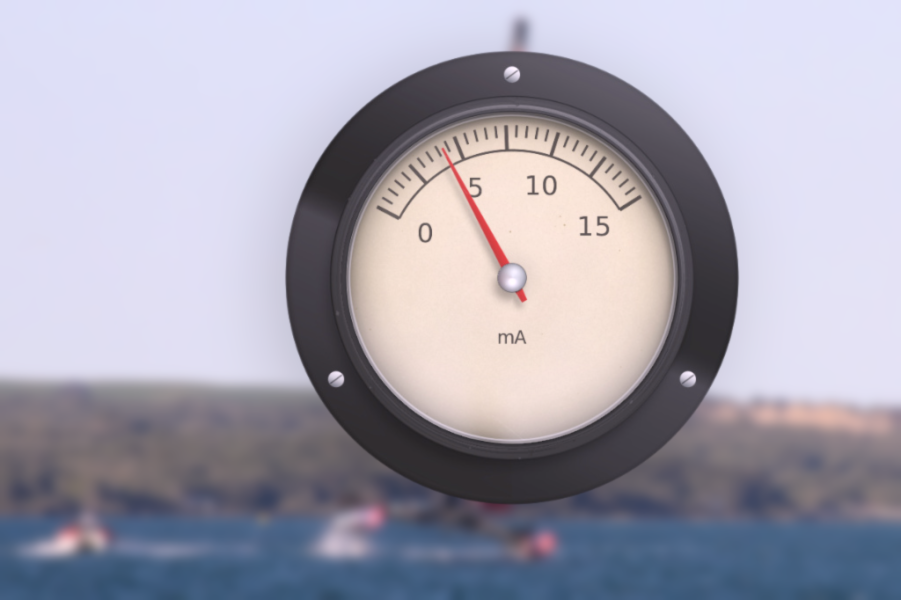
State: 4.25 mA
